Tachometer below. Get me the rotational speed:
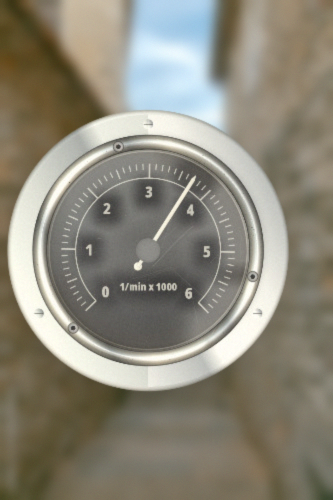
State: 3700 rpm
